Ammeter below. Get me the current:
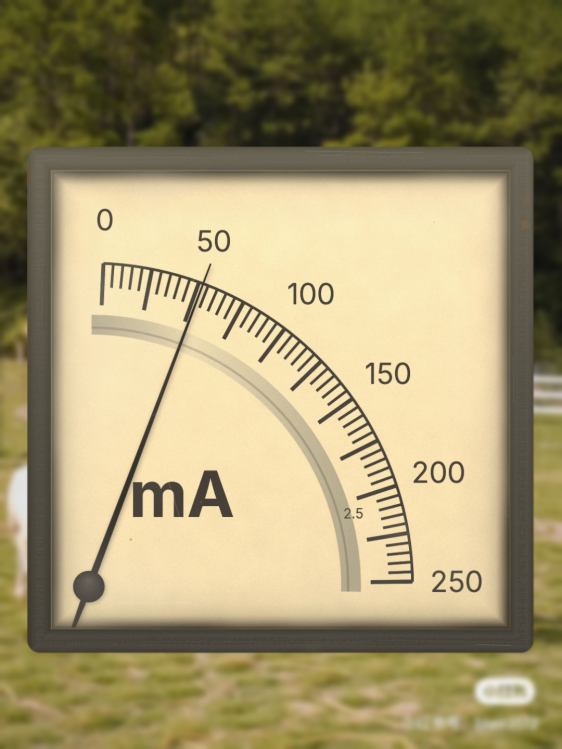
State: 52.5 mA
